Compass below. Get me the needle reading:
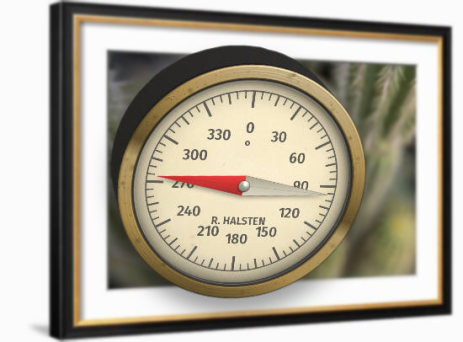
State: 275 °
